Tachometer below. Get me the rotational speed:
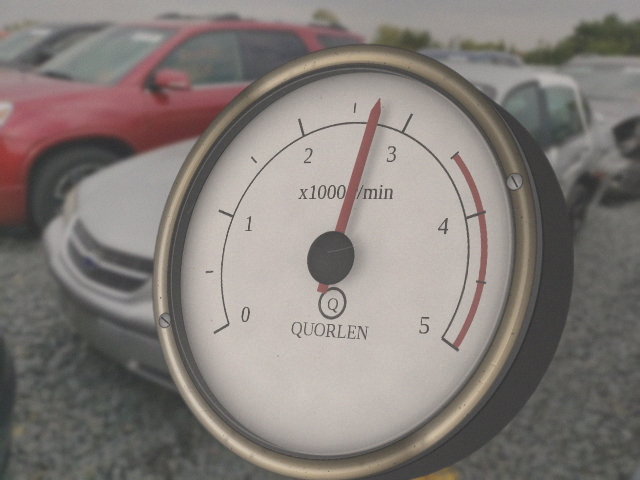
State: 2750 rpm
